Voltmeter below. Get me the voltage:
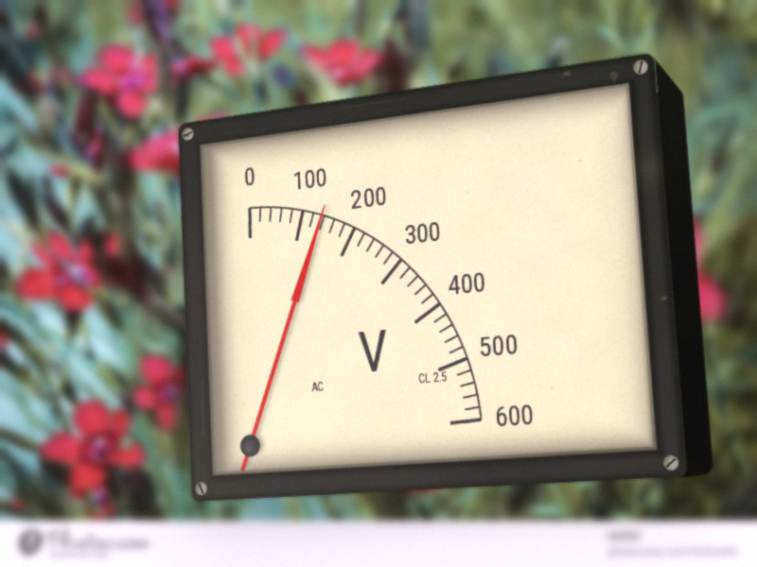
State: 140 V
